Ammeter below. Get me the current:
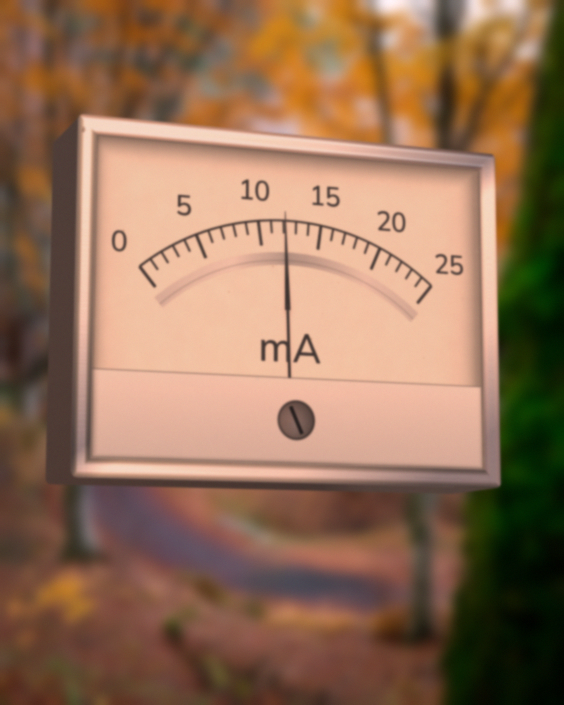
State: 12 mA
